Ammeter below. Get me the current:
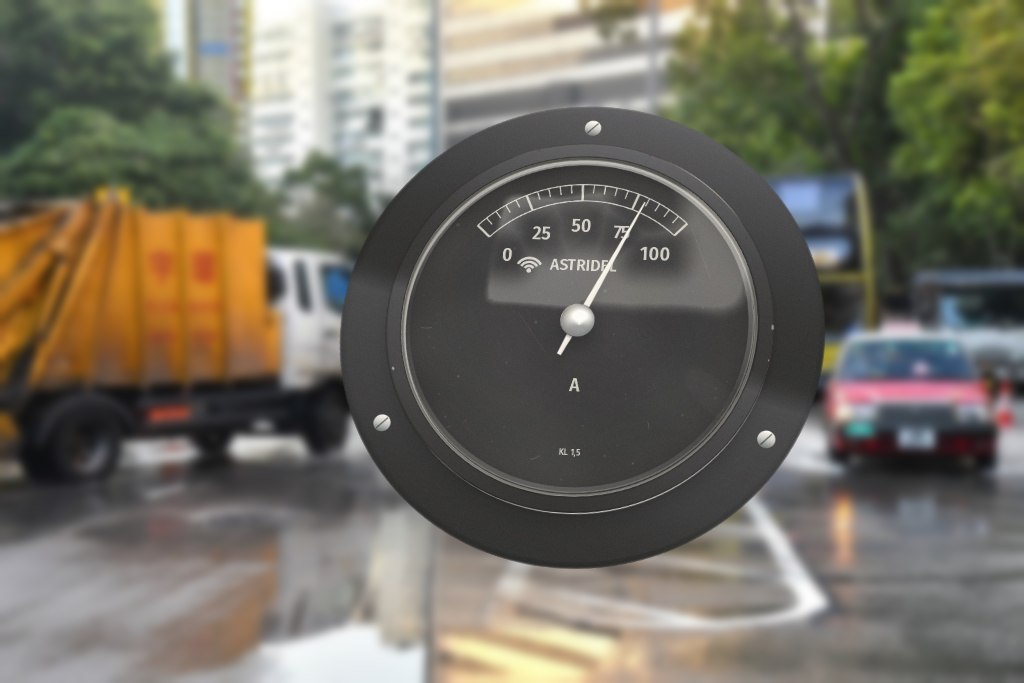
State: 80 A
